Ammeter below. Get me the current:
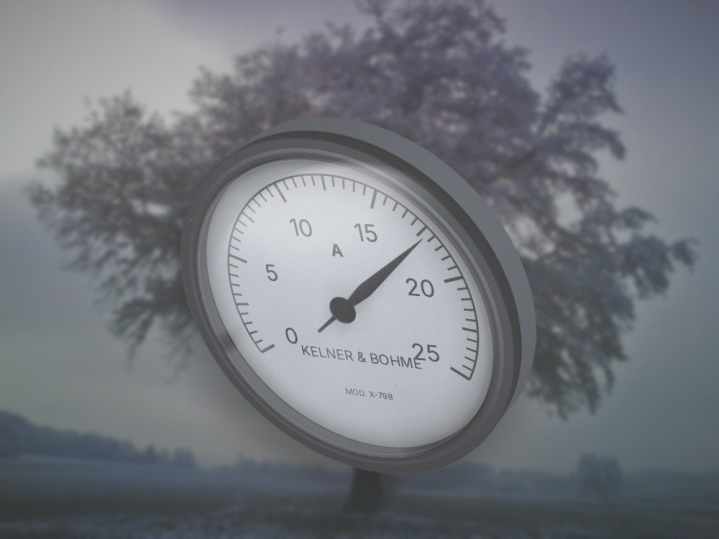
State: 17.75 A
